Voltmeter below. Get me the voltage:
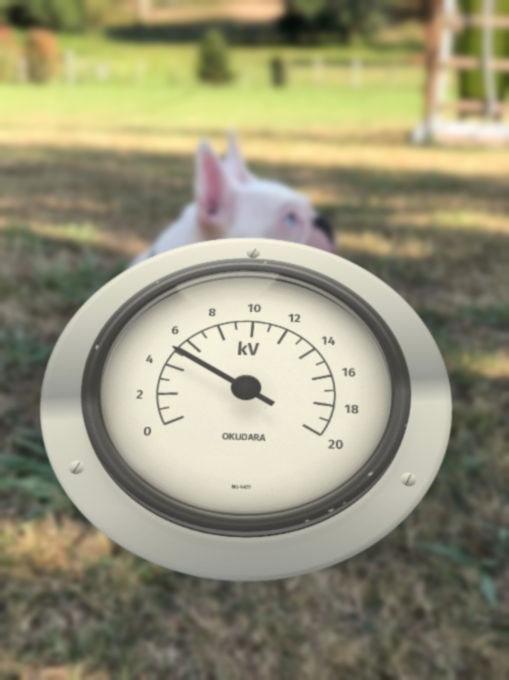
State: 5 kV
